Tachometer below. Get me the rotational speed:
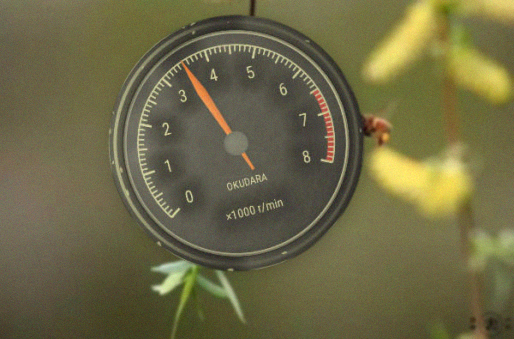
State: 3500 rpm
